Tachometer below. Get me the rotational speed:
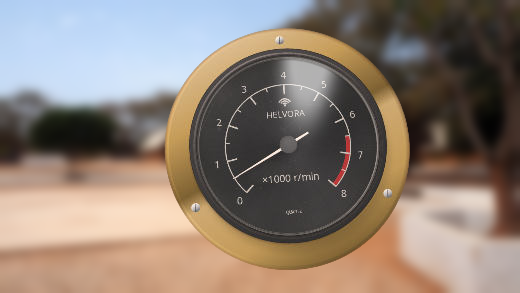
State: 500 rpm
